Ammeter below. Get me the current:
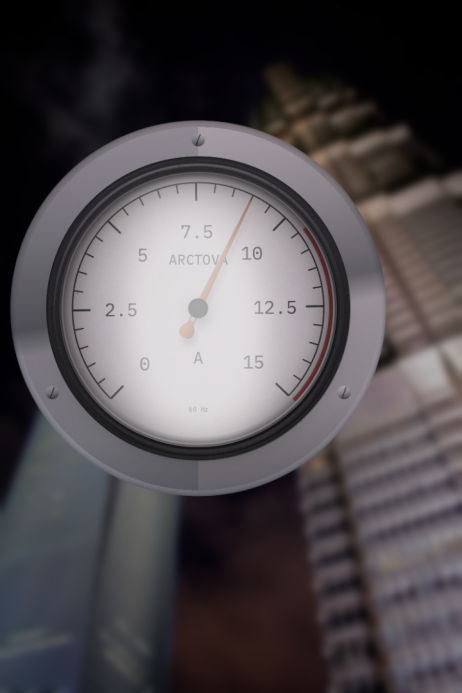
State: 9 A
